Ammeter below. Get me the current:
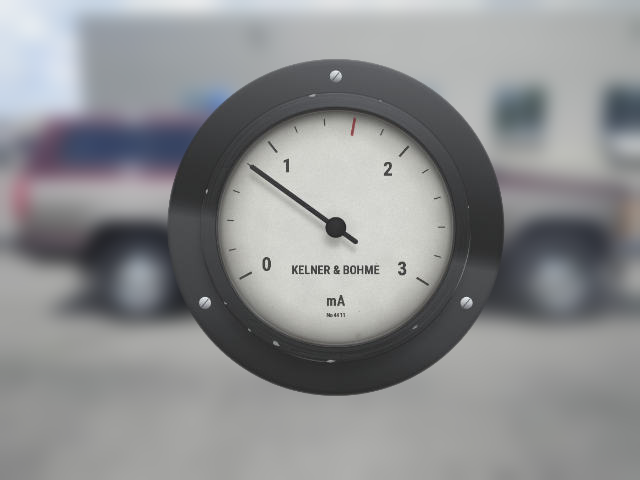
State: 0.8 mA
